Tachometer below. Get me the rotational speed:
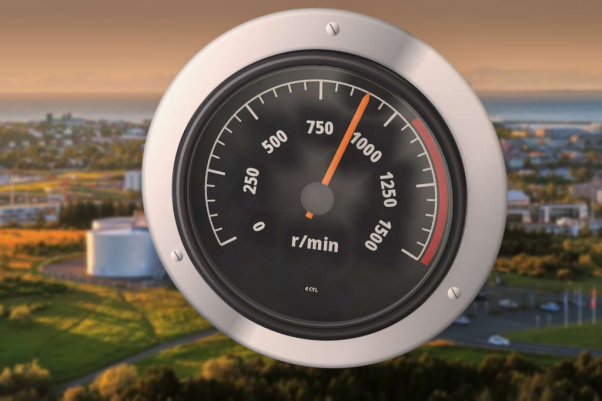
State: 900 rpm
